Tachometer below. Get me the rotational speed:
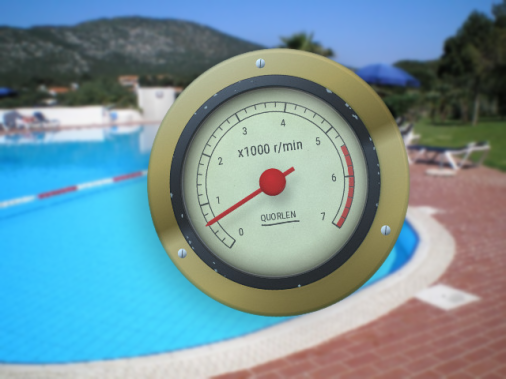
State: 600 rpm
